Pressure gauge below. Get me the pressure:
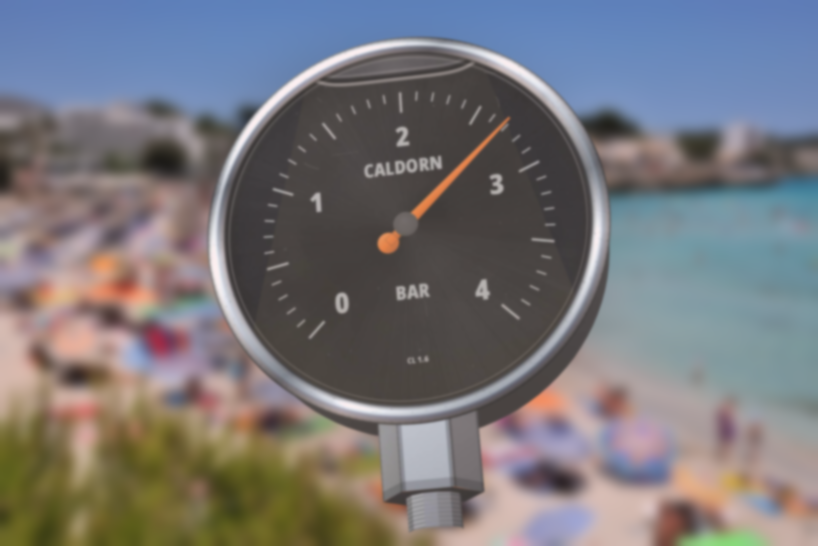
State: 2.7 bar
